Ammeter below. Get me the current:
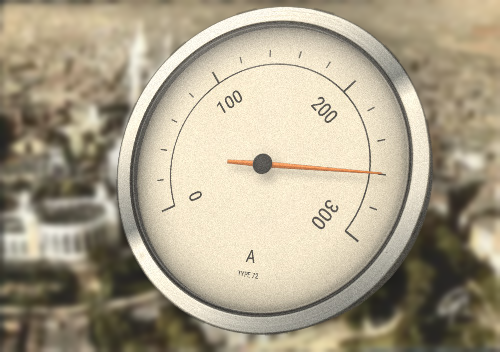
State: 260 A
